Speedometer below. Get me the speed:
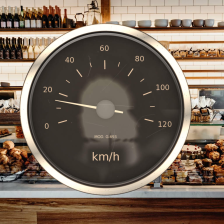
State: 15 km/h
